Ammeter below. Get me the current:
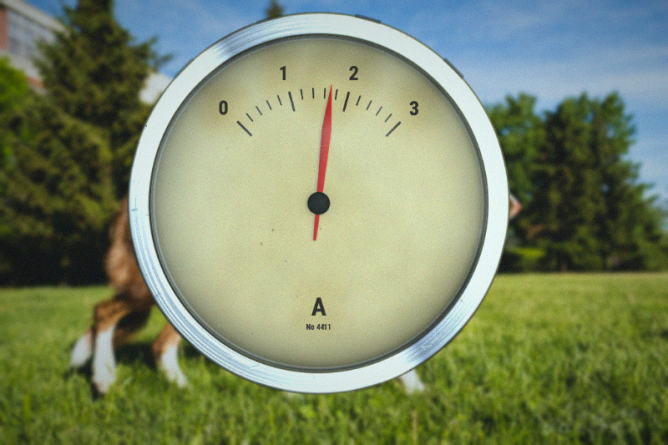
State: 1.7 A
